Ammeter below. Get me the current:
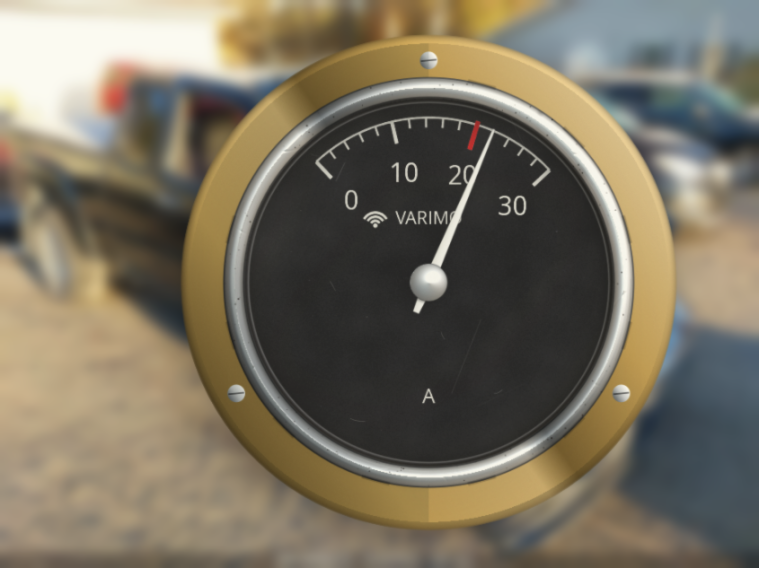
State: 22 A
